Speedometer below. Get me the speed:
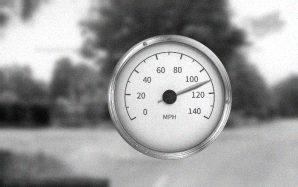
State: 110 mph
